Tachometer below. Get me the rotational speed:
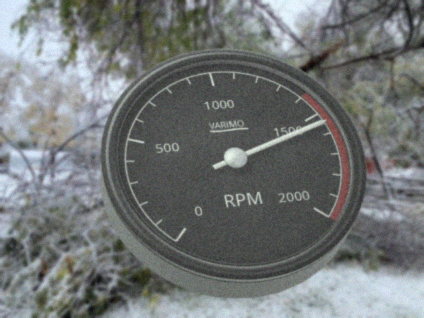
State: 1550 rpm
